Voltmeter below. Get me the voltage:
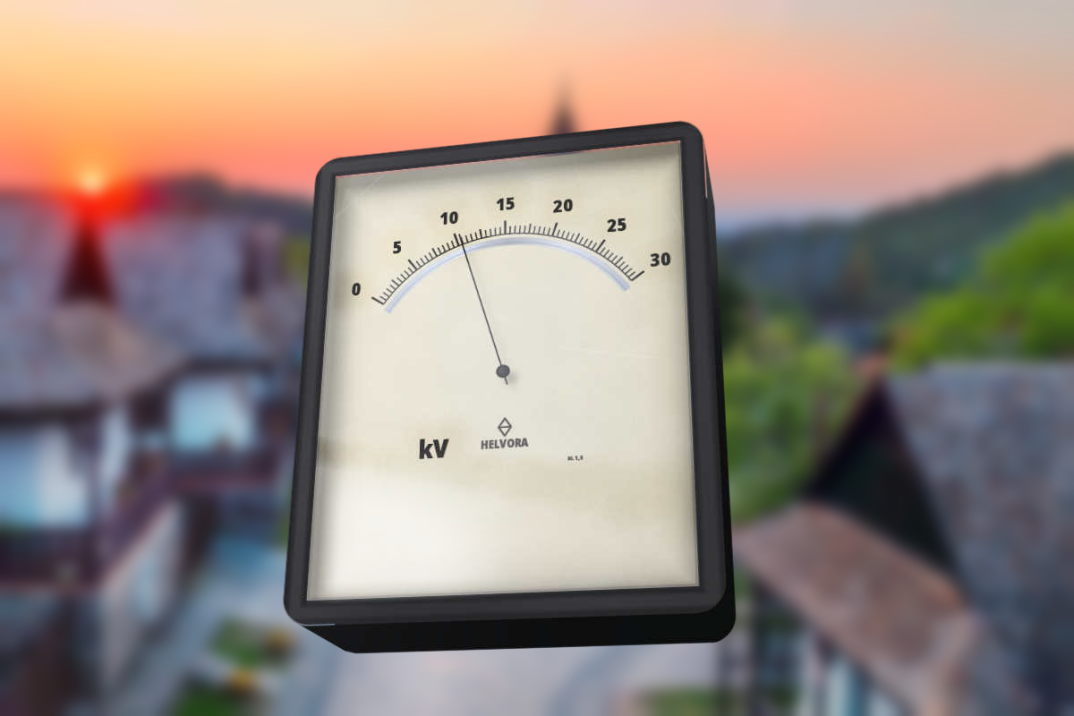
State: 10.5 kV
